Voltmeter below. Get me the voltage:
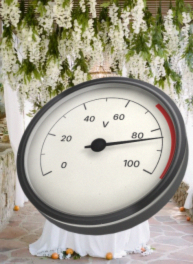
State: 85 V
